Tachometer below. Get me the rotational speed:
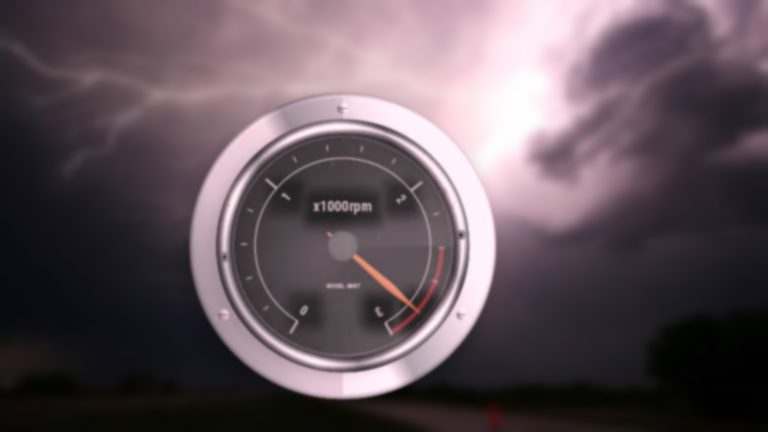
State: 2800 rpm
